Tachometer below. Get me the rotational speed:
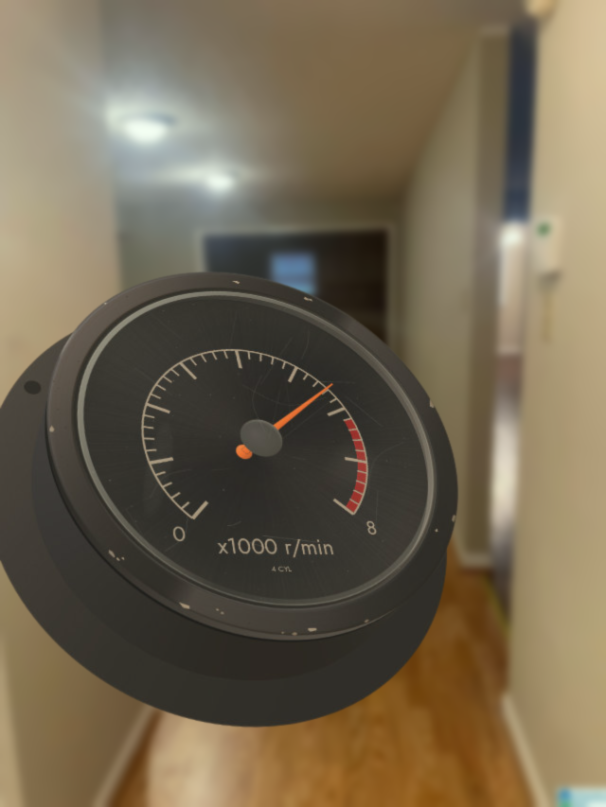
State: 5600 rpm
